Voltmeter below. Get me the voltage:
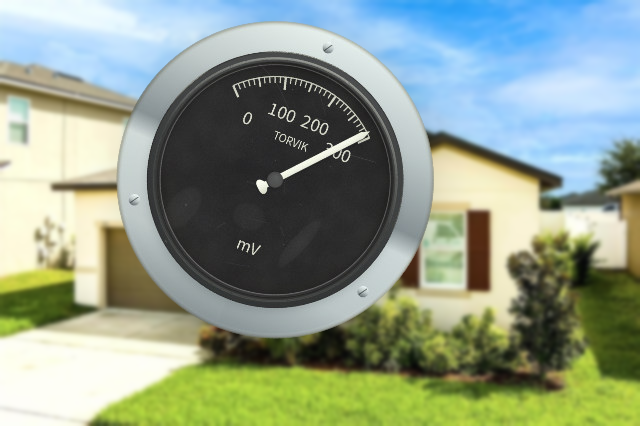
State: 290 mV
